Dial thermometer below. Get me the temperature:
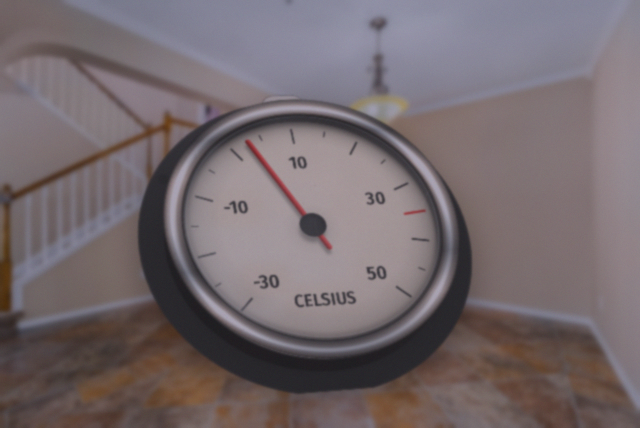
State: 2.5 °C
